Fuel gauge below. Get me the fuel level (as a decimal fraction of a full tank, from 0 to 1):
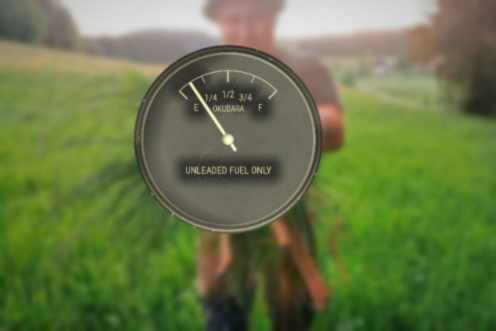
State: 0.125
